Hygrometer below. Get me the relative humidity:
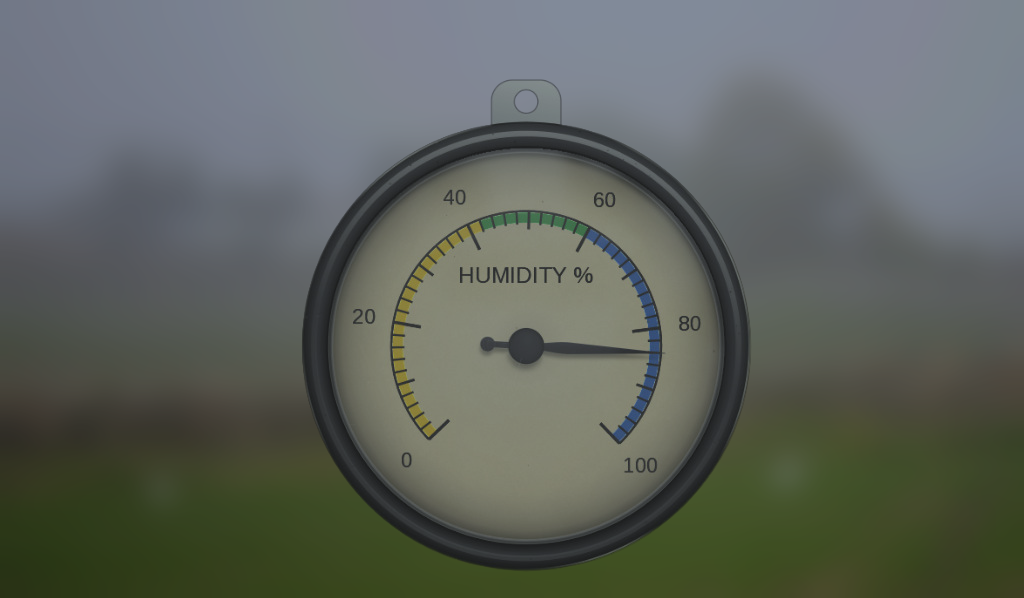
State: 84 %
